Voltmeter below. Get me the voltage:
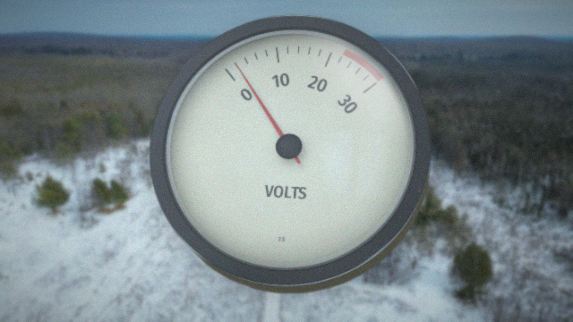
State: 2 V
